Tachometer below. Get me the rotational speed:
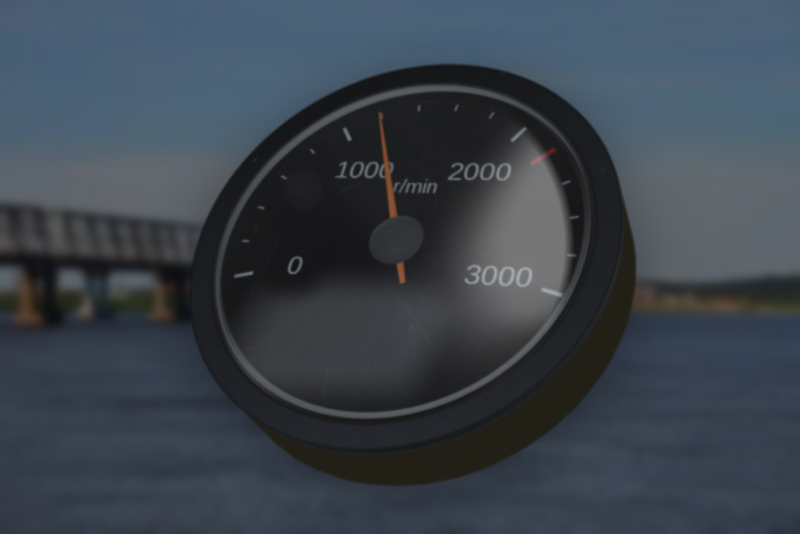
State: 1200 rpm
